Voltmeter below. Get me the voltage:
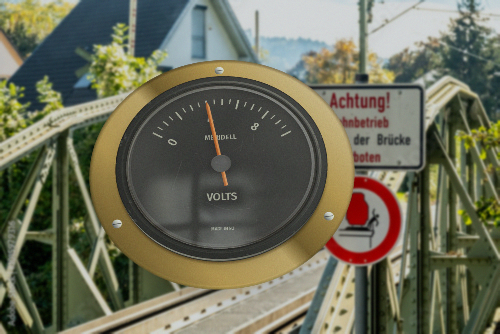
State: 4 V
